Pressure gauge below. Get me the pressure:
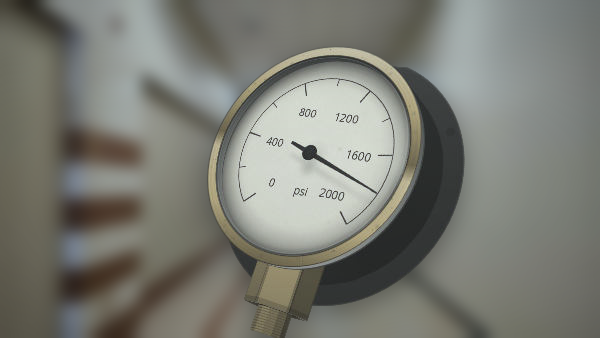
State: 1800 psi
